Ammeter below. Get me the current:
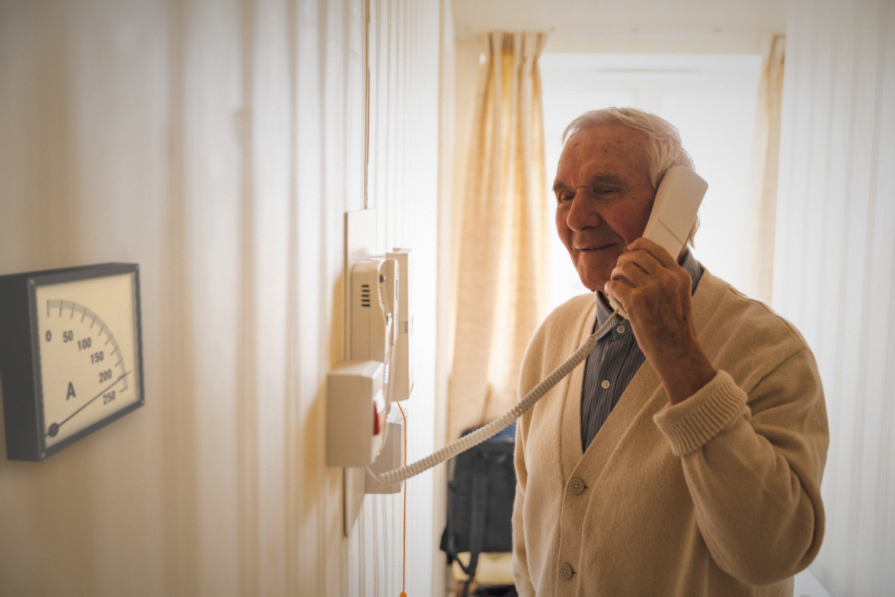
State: 225 A
